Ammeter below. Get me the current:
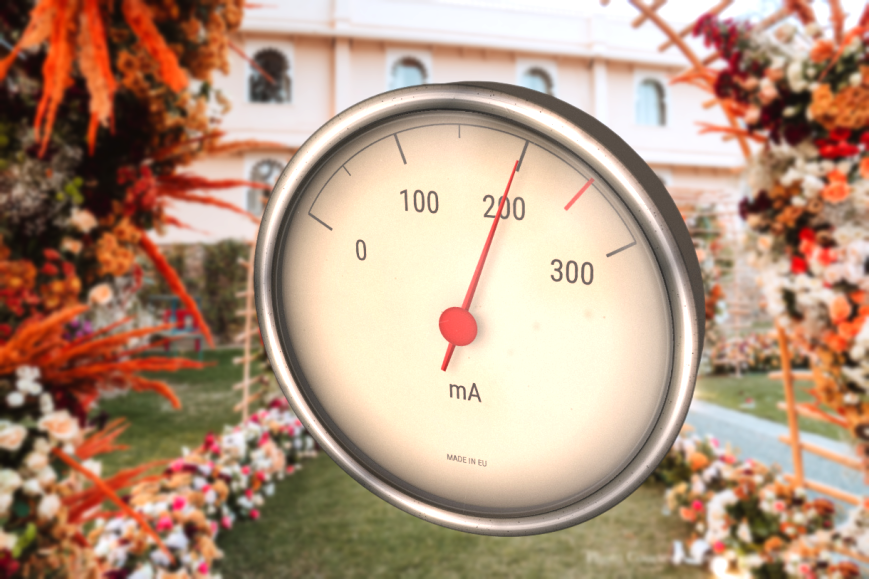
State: 200 mA
